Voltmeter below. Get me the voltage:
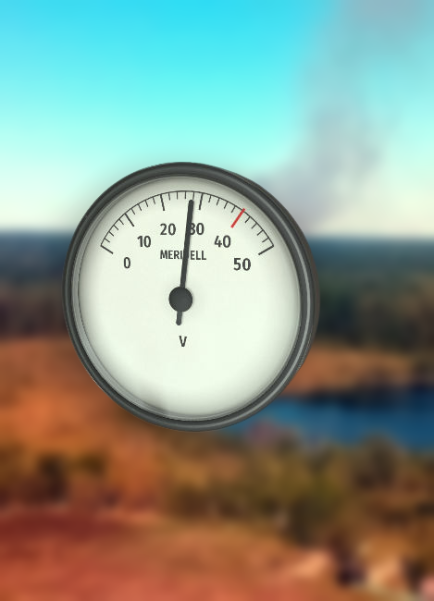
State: 28 V
